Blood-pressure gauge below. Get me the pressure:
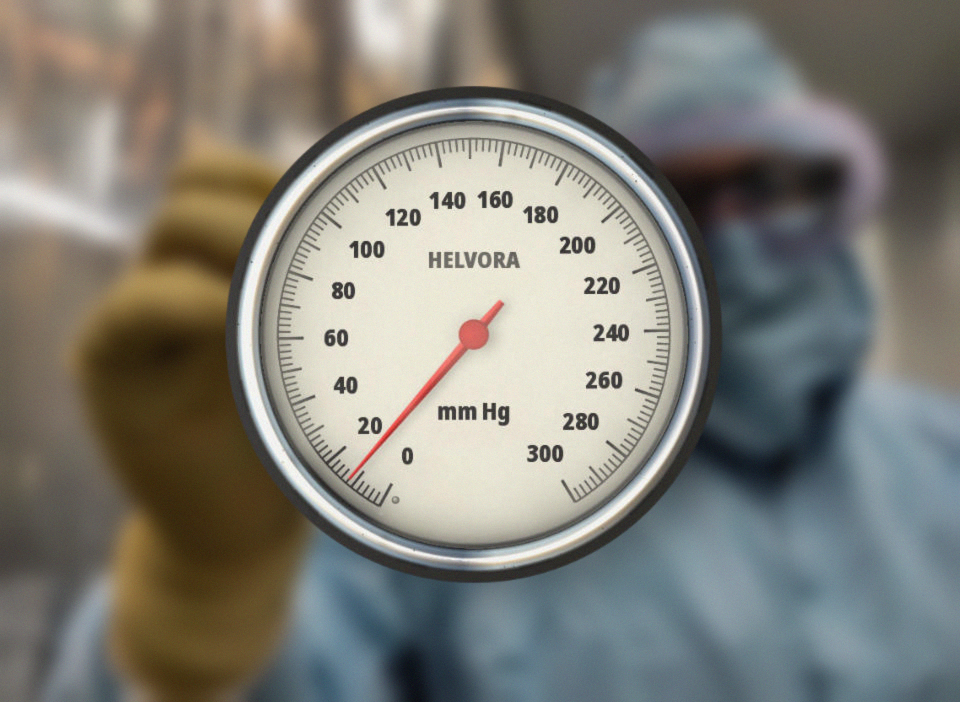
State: 12 mmHg
